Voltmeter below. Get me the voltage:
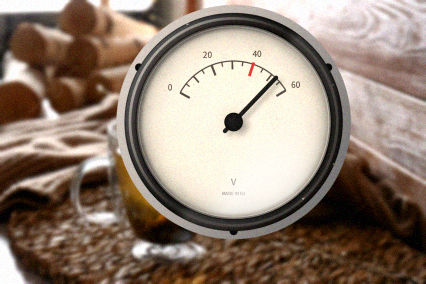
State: 52.5 V
